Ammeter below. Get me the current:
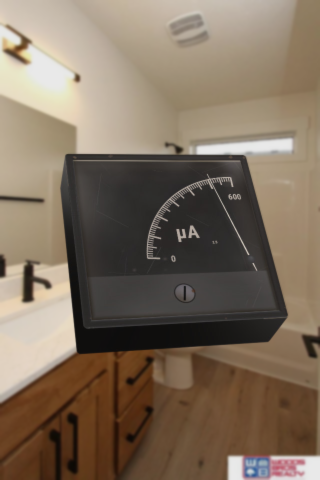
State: 500 µA
